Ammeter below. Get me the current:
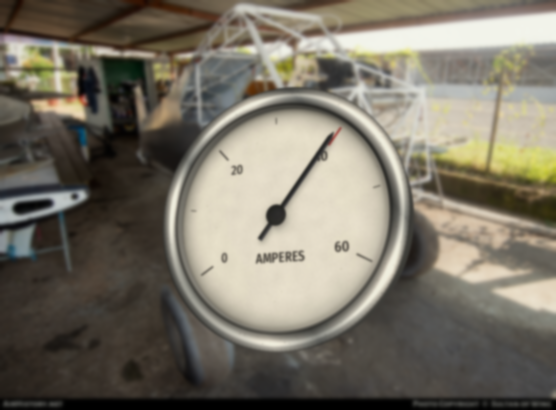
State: 40 A
